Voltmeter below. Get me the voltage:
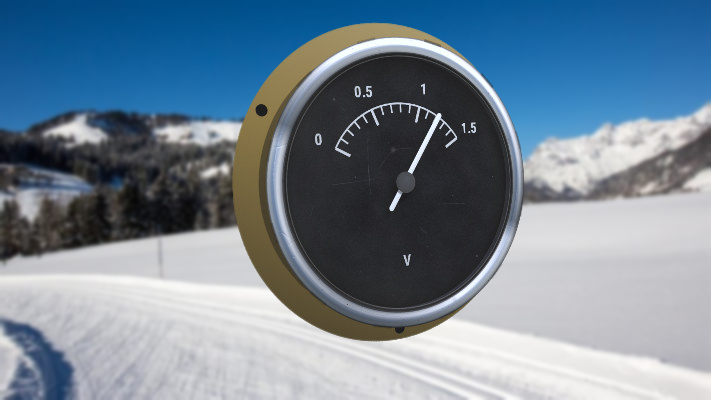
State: 1.2 V
